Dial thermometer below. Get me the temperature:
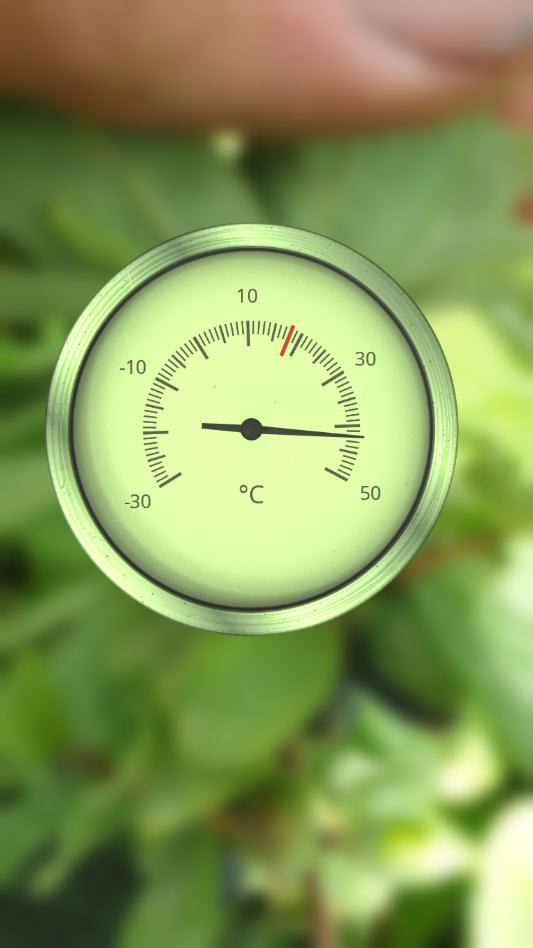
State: 42 °C
